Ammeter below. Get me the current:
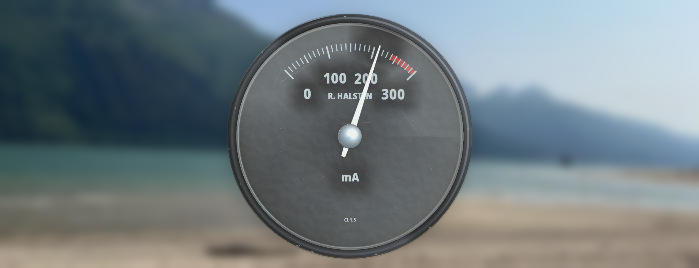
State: 210 mA
